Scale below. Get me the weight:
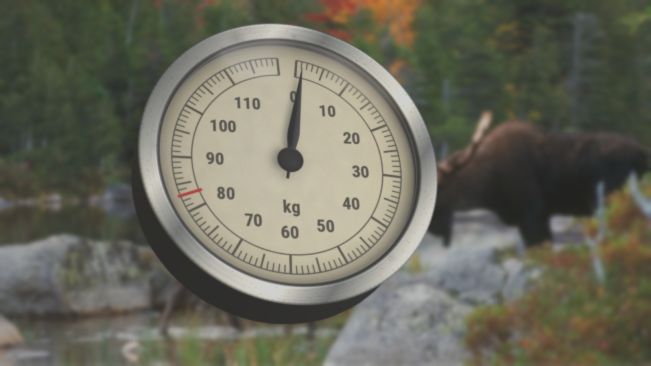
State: 1 kg
